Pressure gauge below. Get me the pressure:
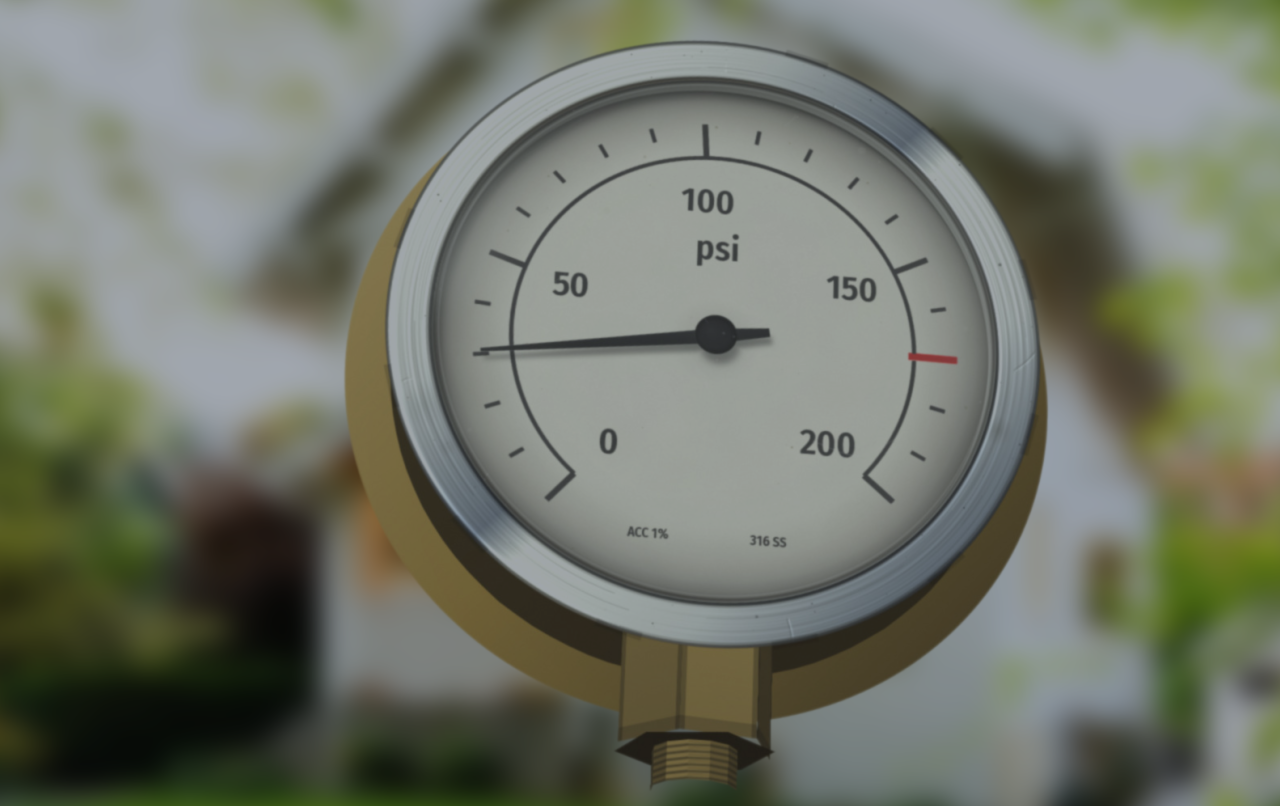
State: 30 psi
